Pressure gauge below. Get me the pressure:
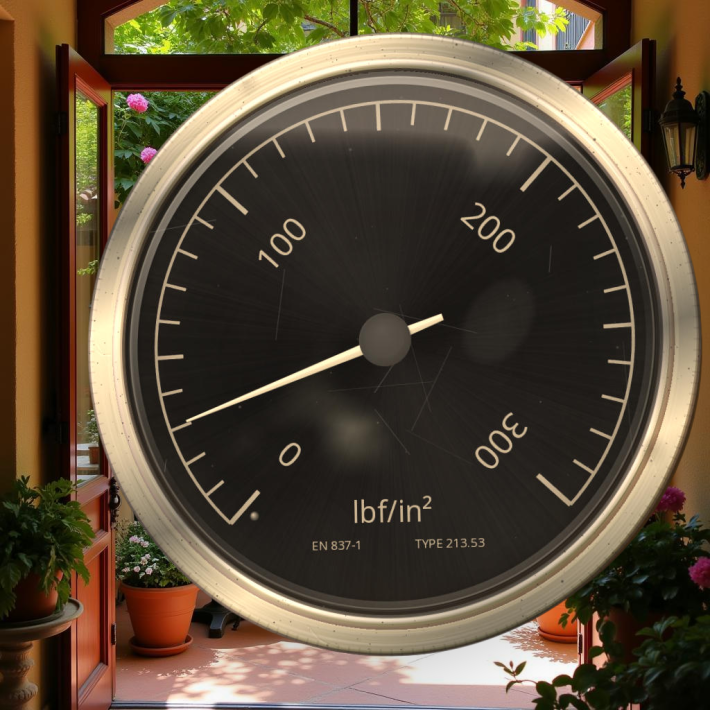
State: 30 psi
